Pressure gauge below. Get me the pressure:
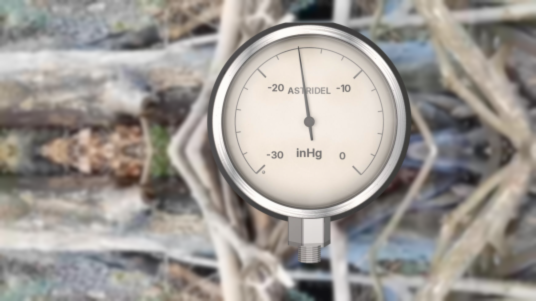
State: -16 inHg
